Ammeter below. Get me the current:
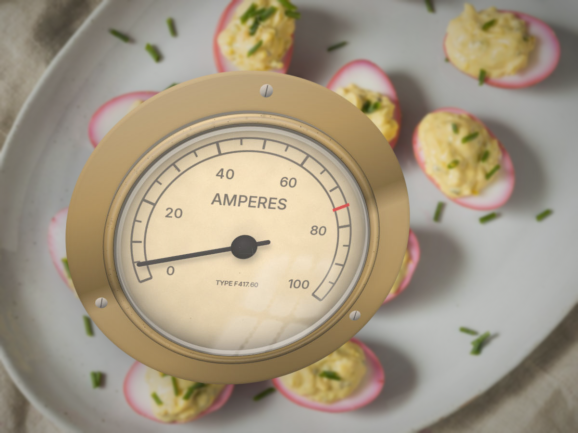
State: 5 A
